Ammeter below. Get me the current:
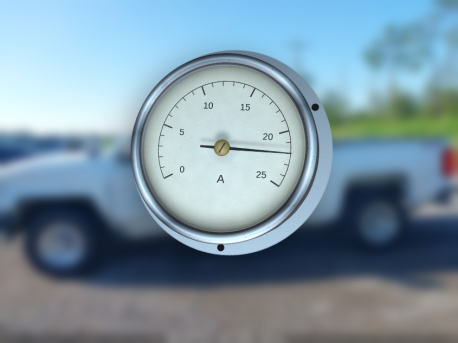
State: 22 A
